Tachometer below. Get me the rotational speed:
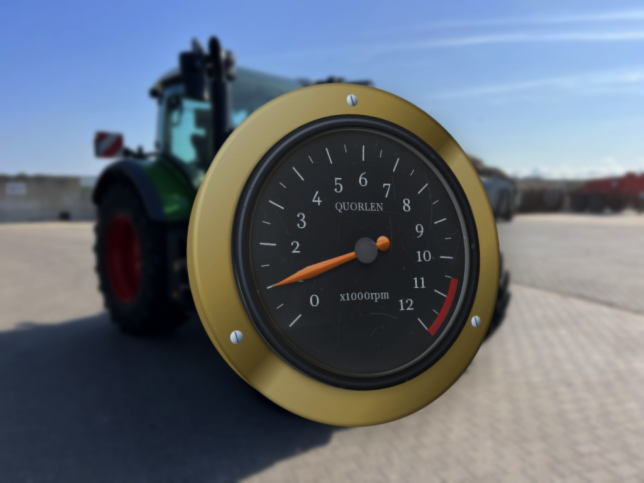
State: 1000 rpm
